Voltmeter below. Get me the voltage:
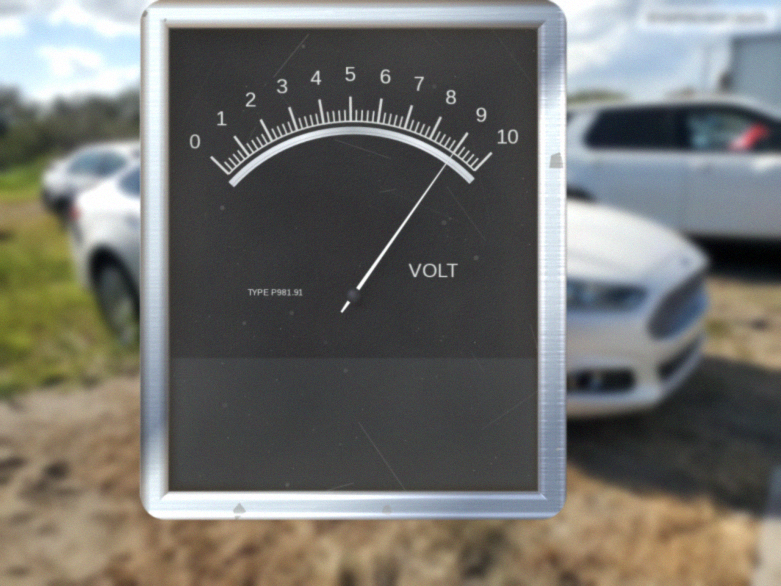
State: 9 V
